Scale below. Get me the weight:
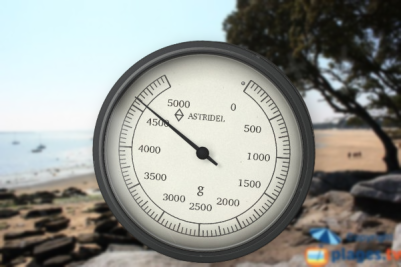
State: 4600 g
